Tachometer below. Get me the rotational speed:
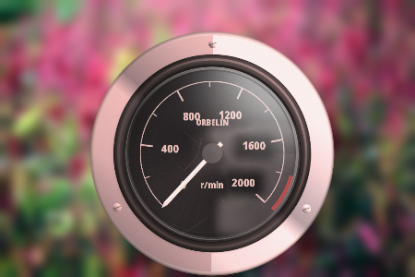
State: 0 rpm
